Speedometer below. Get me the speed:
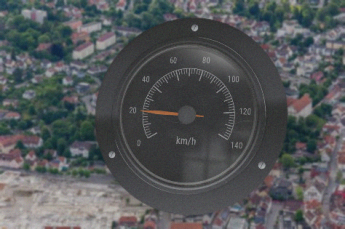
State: 20 km/h
